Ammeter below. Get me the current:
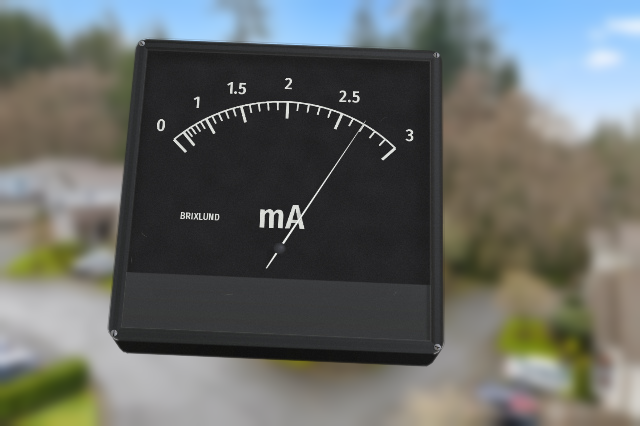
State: 2.7 mA
